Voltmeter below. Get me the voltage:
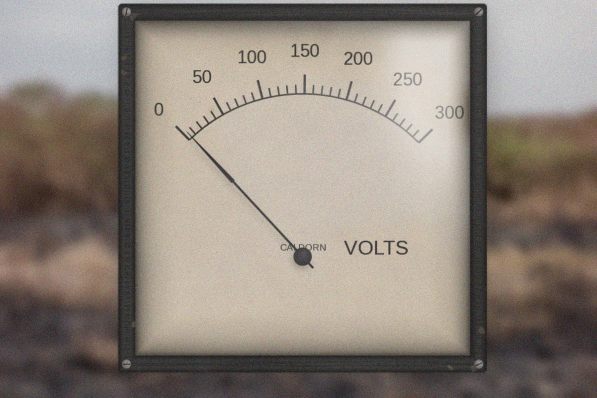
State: 5 V
